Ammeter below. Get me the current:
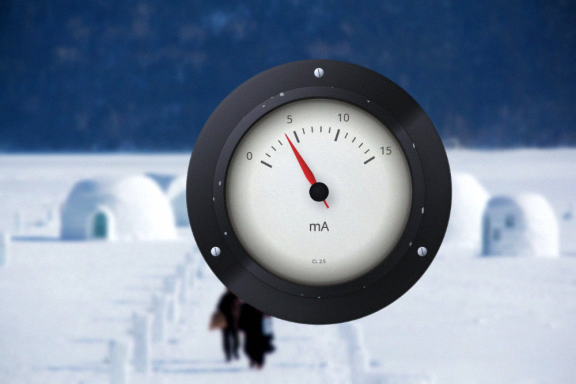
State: 4 mA
